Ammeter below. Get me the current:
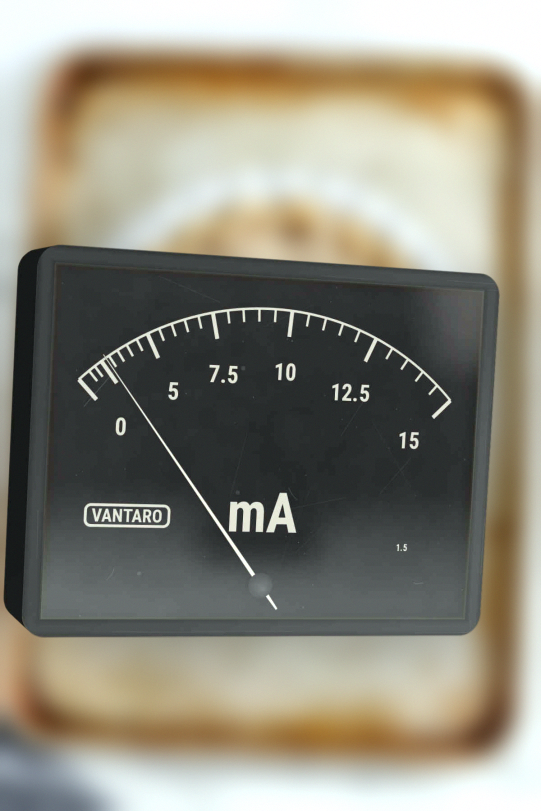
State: 2.75 mA
